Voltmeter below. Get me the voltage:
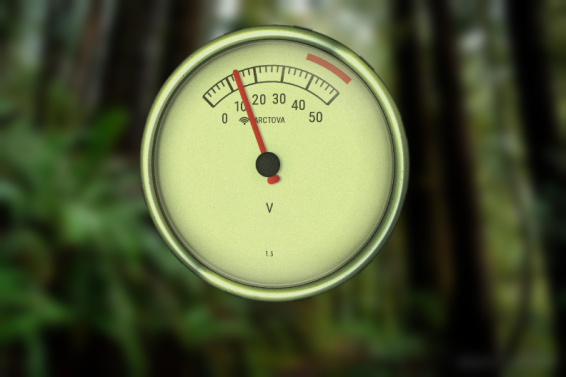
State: 14 V
